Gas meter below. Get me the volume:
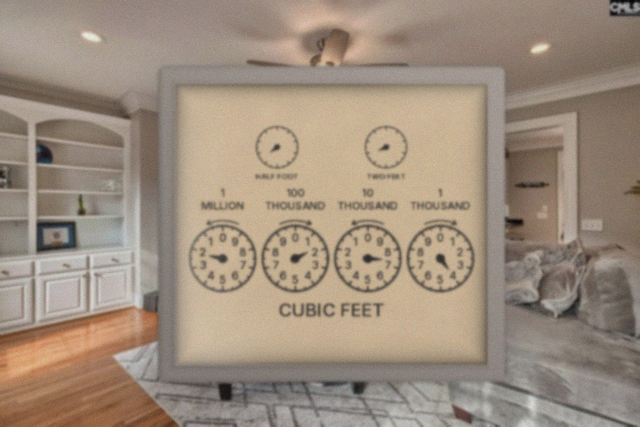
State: 217400 ft³
